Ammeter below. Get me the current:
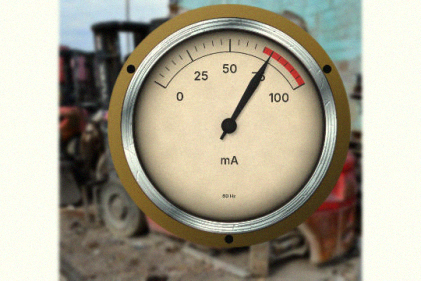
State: 75 mA
